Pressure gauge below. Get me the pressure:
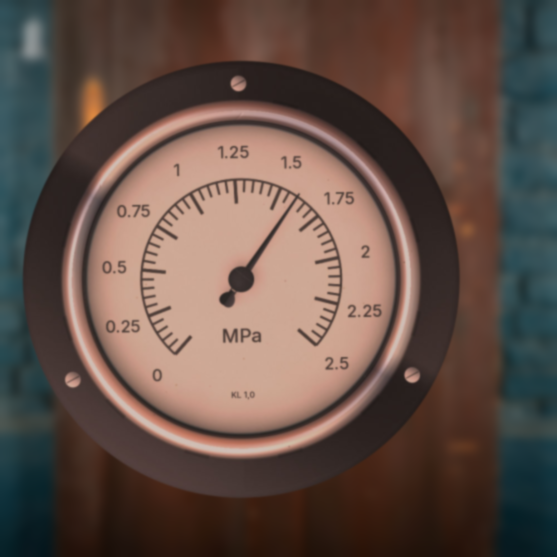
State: 1.6 MPa
